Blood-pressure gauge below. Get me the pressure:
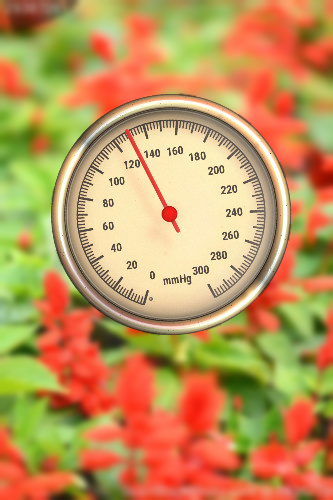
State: 130 mmHg
